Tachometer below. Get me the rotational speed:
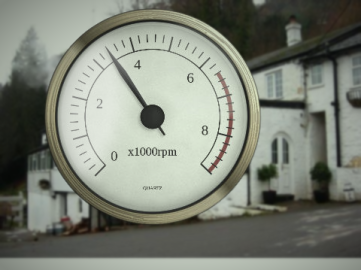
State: 3400 rpm
